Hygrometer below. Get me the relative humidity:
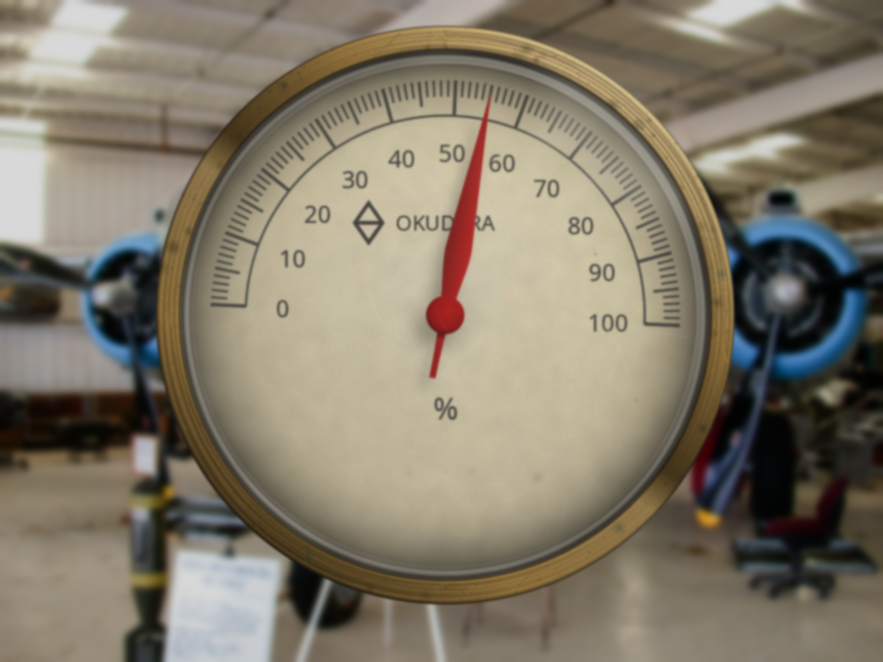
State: 55 %
